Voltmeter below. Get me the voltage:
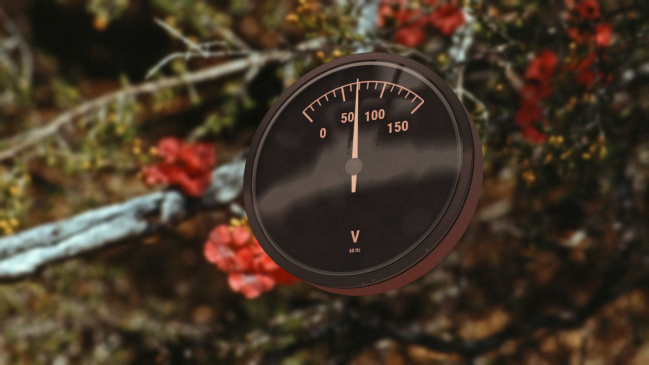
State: 70 V
